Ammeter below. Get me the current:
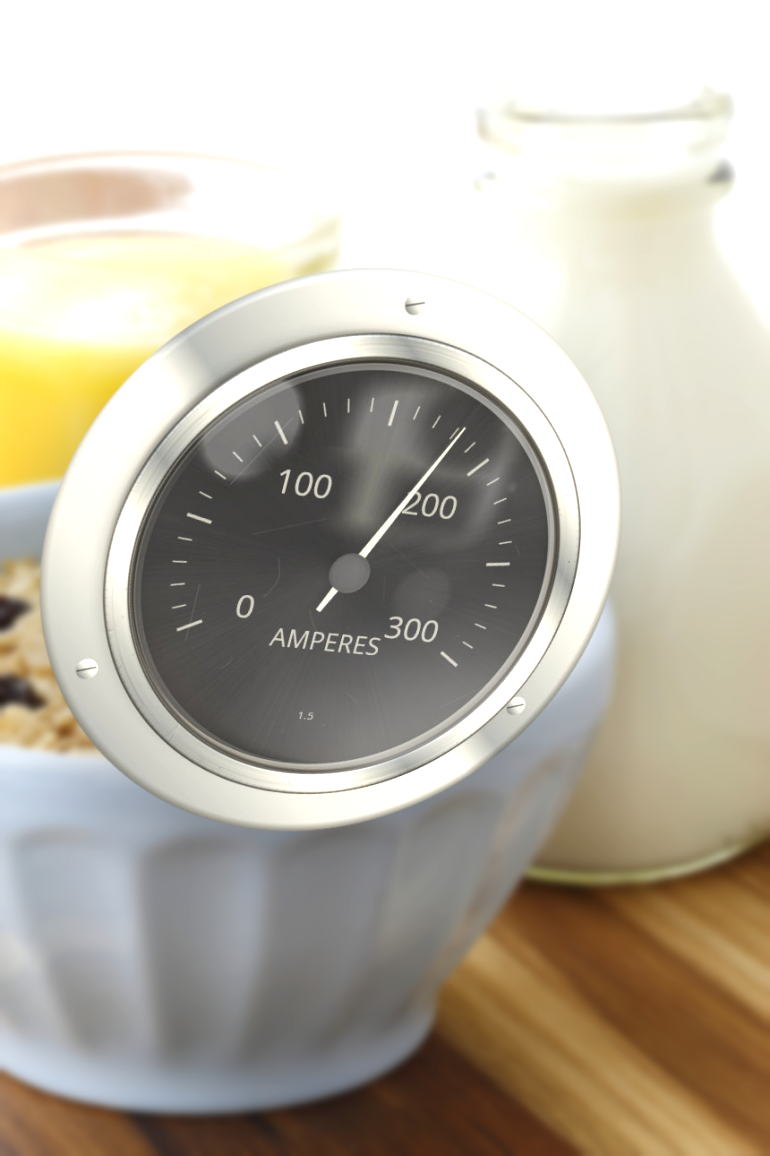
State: 180 A
